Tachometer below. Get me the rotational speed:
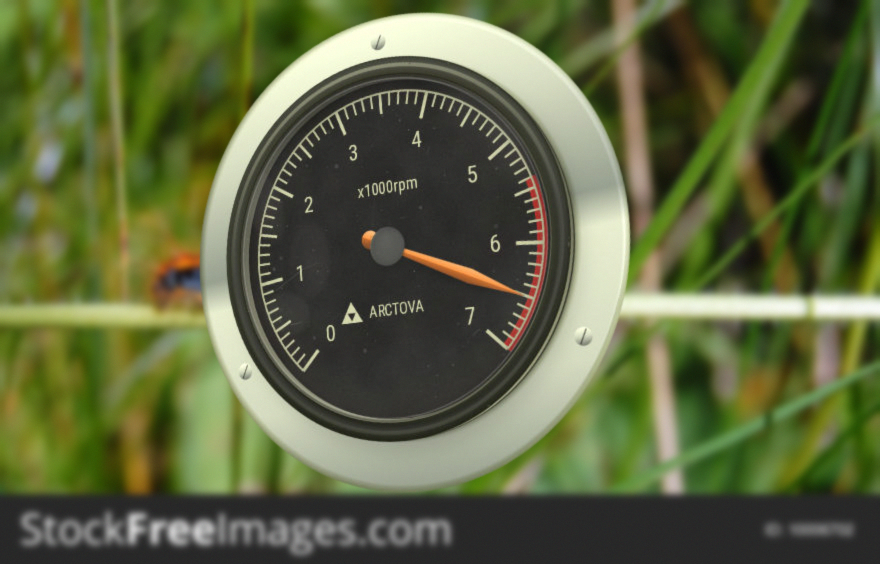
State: 6500 rpm
